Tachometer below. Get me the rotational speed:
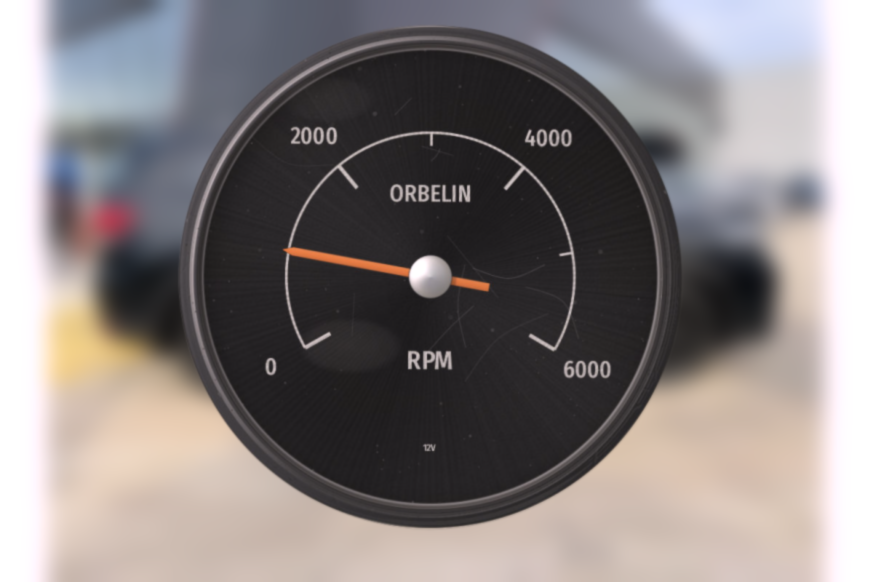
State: 1000 rpm
